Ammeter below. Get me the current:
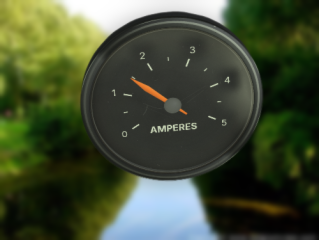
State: 1.5 A
